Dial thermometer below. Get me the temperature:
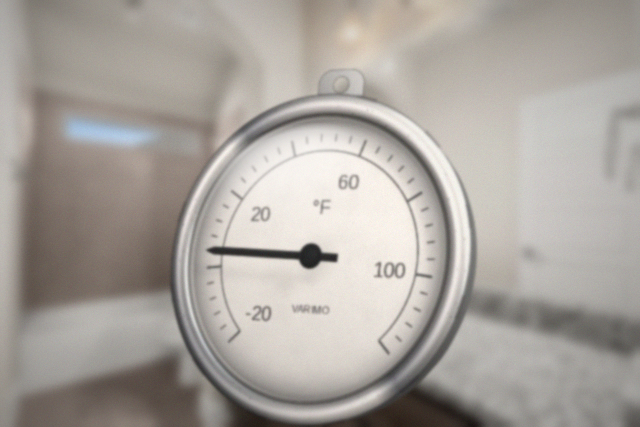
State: 4 °F
